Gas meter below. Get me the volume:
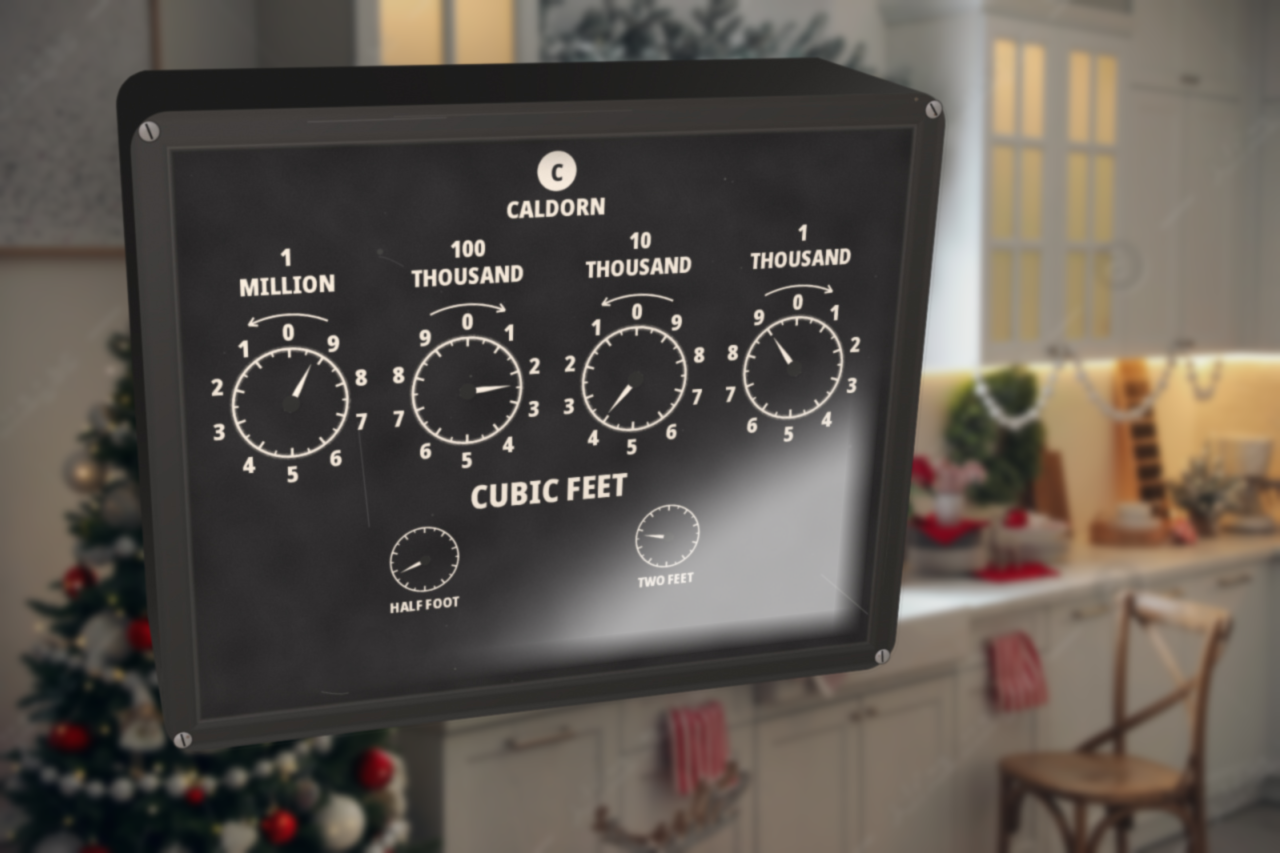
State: 923900 ft³
